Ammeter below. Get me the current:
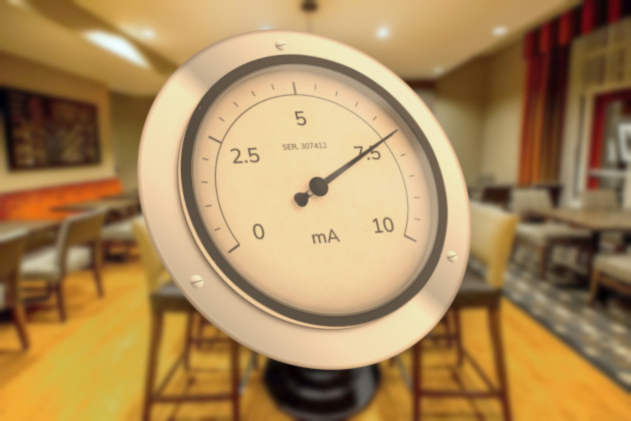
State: 7.5 mA
